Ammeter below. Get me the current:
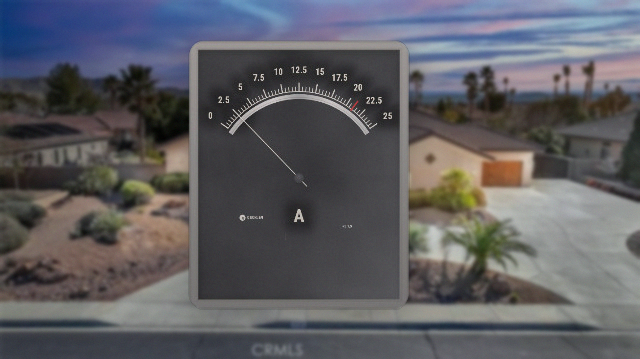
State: 2.5 A
